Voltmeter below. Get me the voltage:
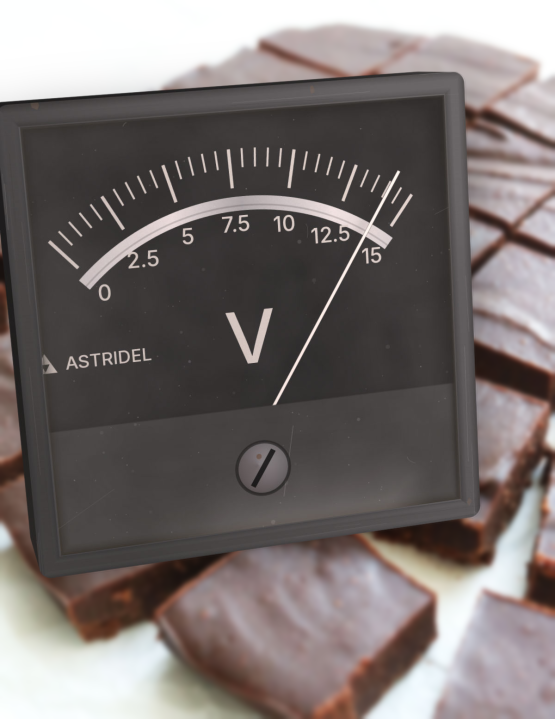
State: 14 V
